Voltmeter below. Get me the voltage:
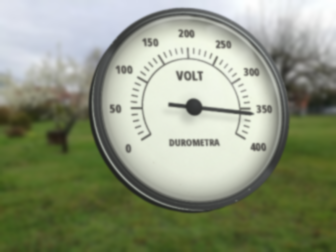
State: 360 V
